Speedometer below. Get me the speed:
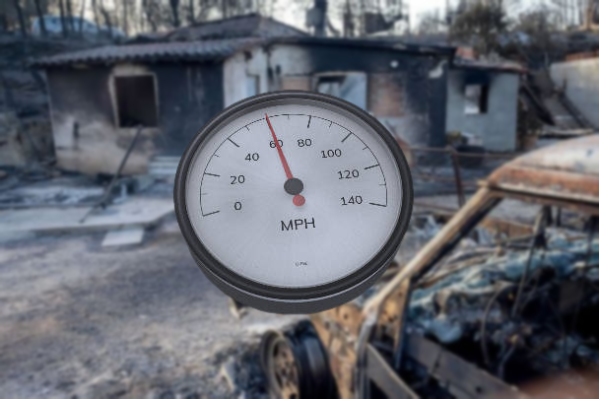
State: 60 mph
